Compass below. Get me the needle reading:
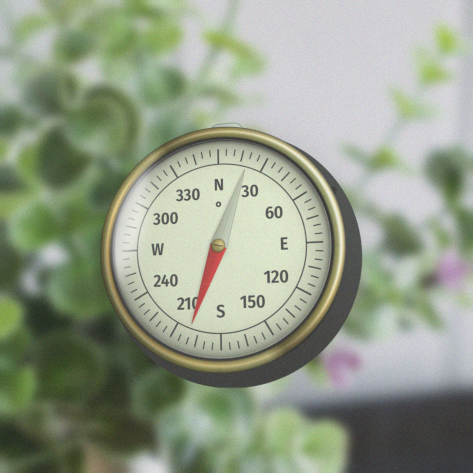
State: 200 °
